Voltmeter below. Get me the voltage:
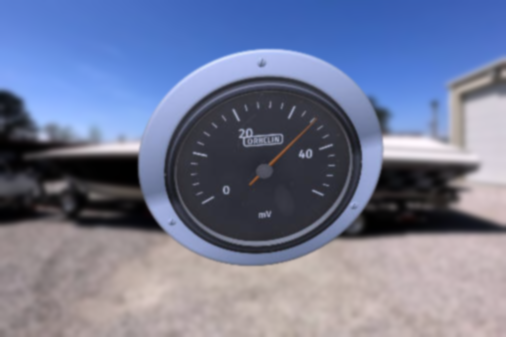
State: 34 mV
